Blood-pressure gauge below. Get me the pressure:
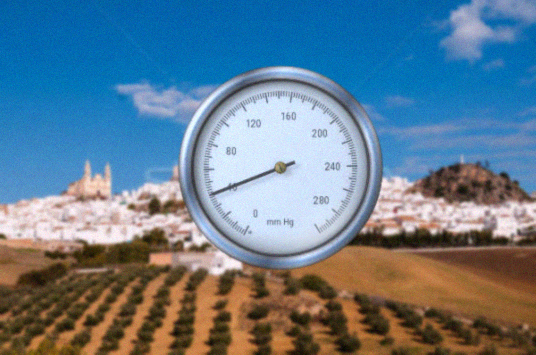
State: 40 mmHg
